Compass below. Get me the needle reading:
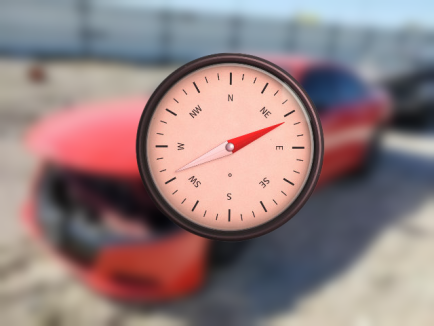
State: 65 °
